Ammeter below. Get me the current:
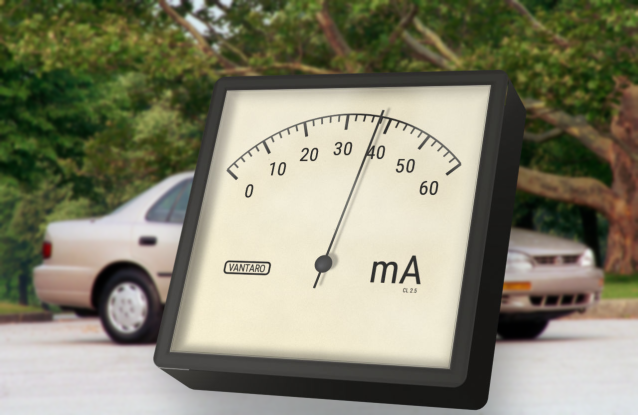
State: 38 mA
